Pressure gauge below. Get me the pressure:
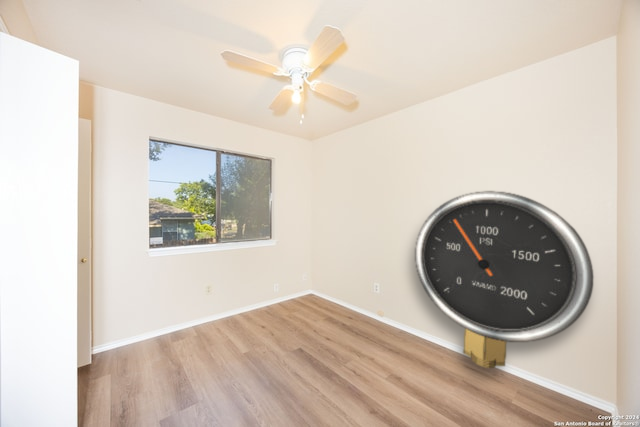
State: 750 psi
